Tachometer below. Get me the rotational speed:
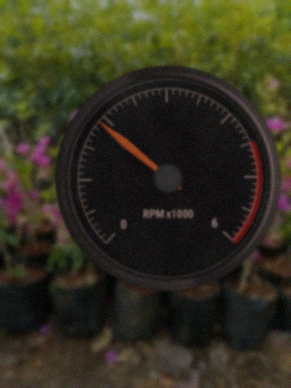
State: 1900 rpm
